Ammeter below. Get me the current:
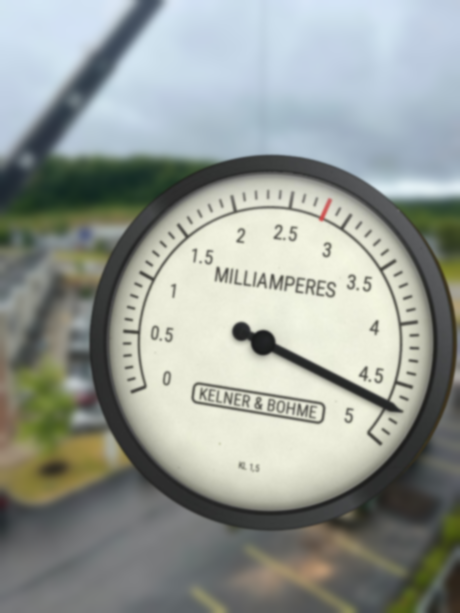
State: 4.7 mA
